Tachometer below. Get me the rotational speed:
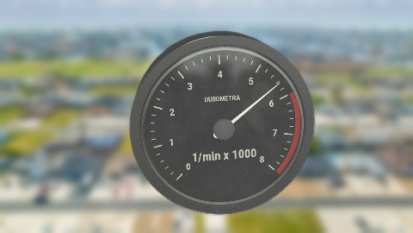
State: 5600 rpm
